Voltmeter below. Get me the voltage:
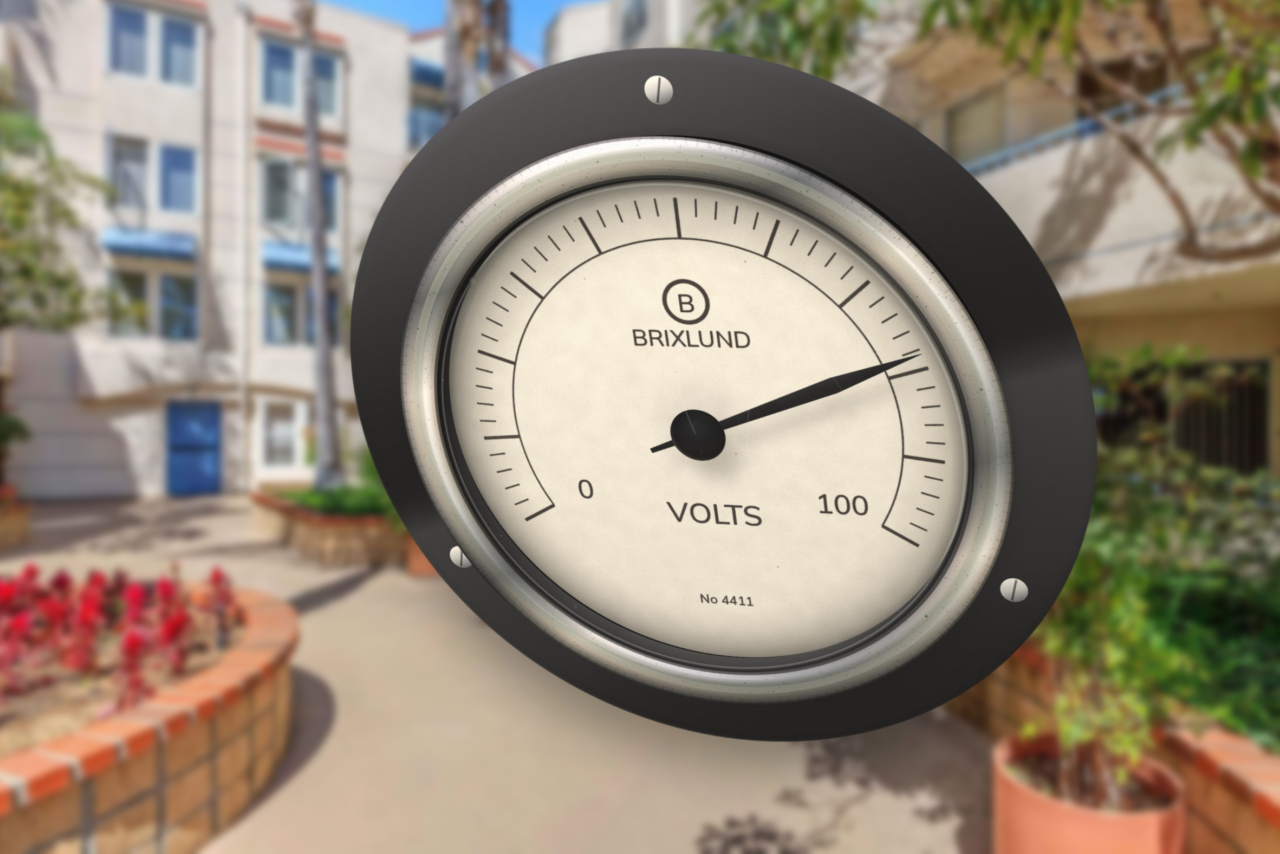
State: 78 V
